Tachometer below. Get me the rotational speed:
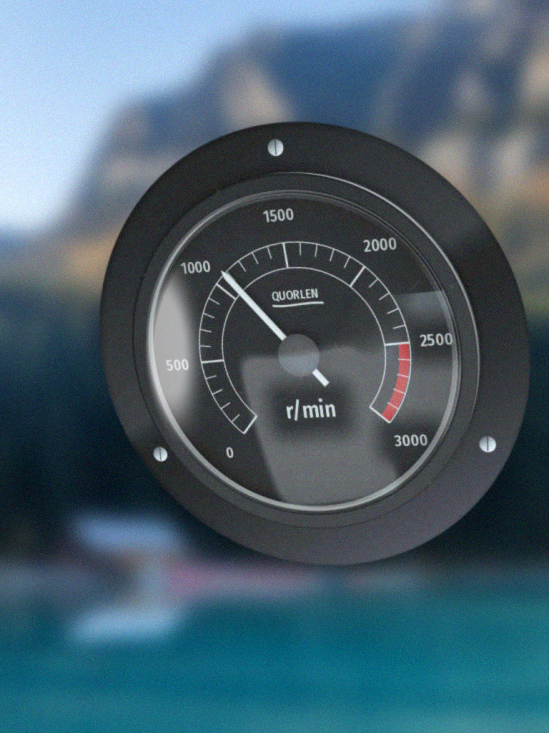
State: 1100 rpm
